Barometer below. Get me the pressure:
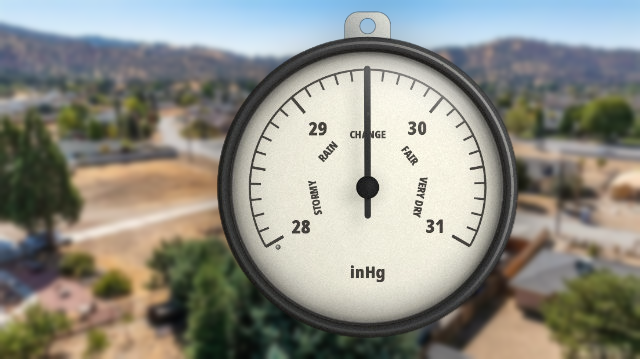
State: 29.5 inHg
